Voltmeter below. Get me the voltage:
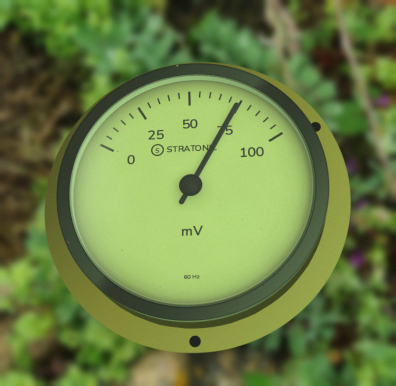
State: 75 mV
